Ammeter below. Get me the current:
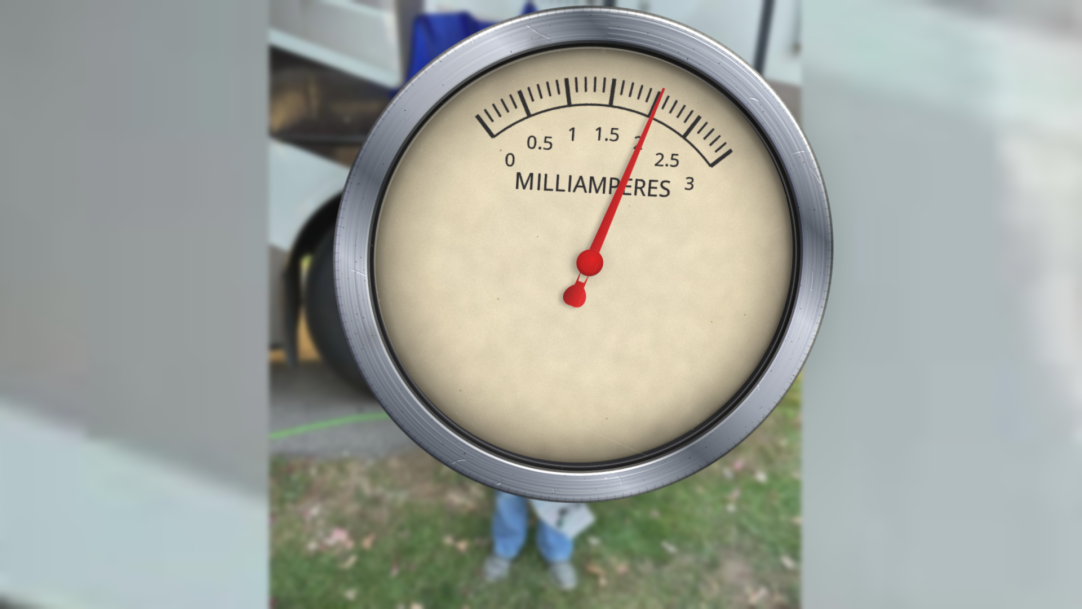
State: 2 mA
